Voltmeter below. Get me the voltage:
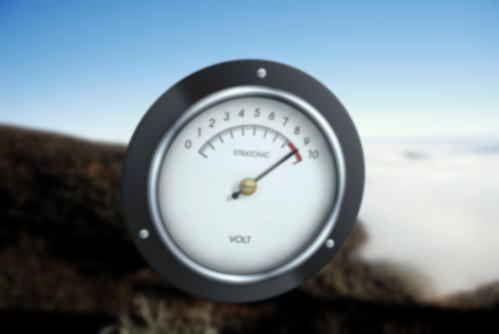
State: 9 V
